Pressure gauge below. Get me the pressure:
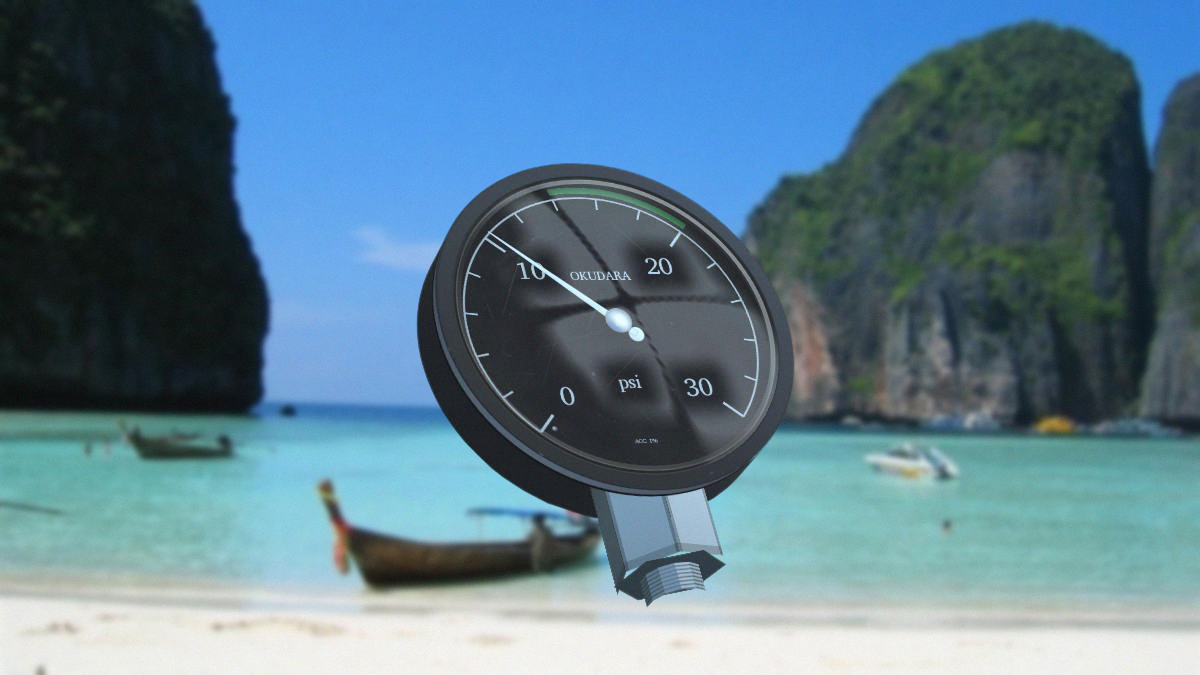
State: 10 psi
